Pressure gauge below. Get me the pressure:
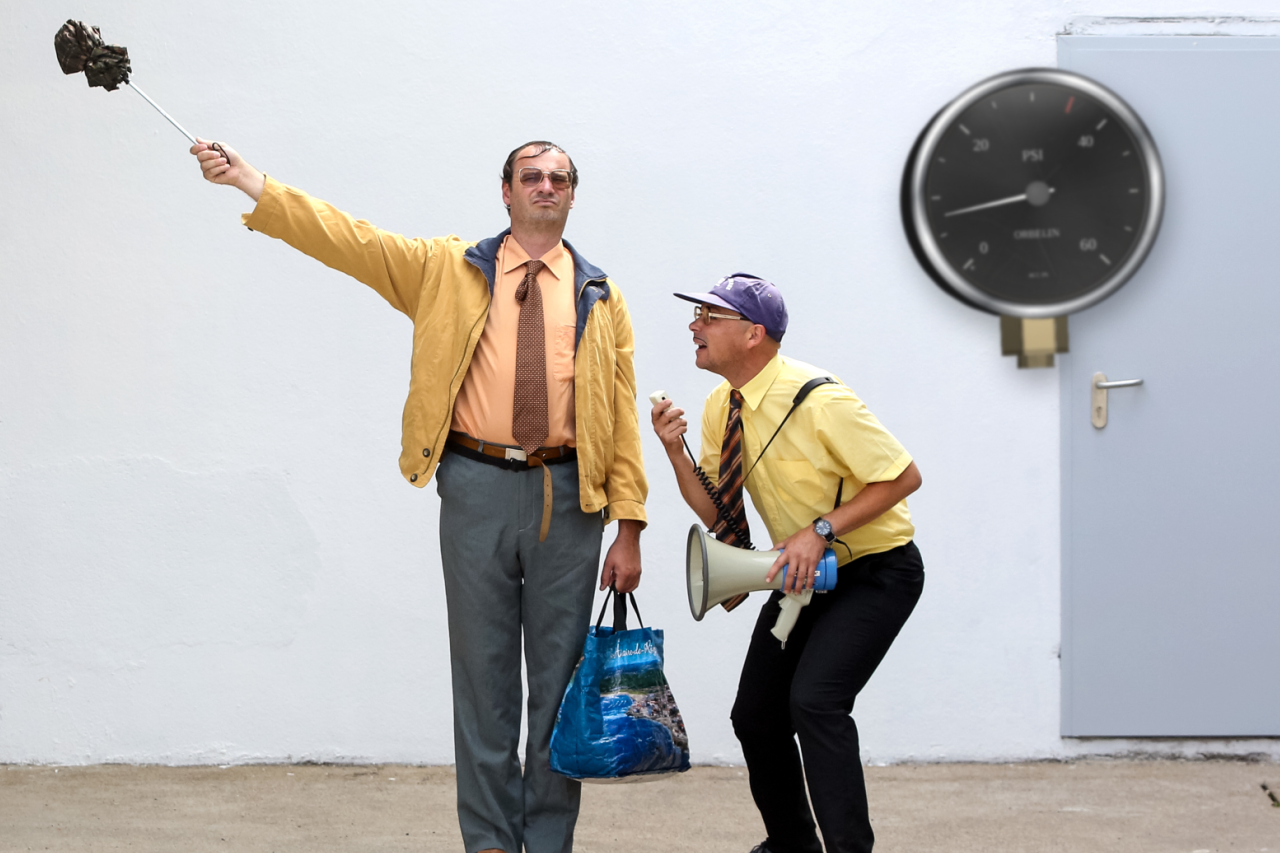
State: 7.5 psi
